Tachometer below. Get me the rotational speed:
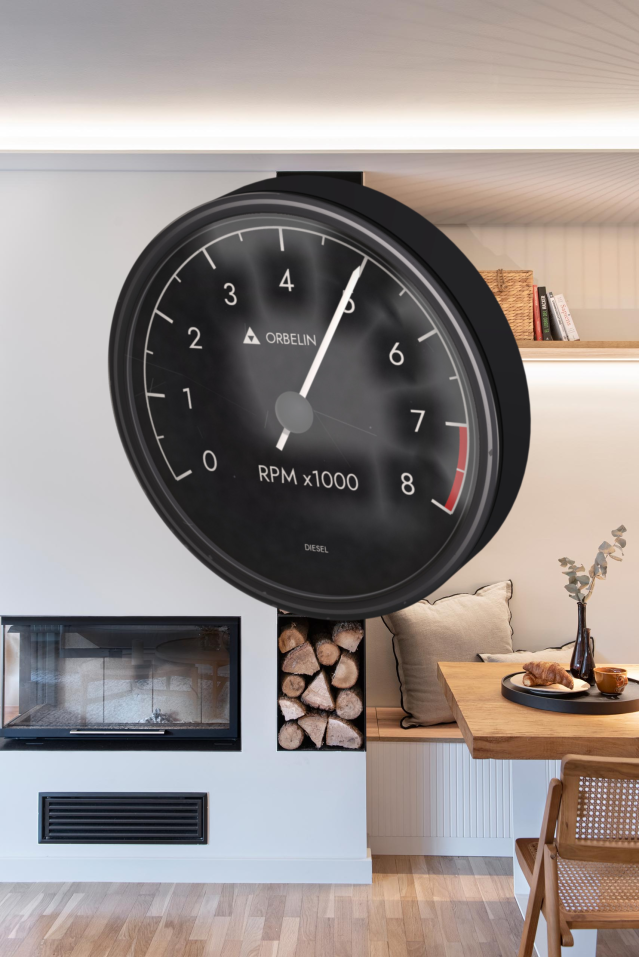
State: 5000 rpm
